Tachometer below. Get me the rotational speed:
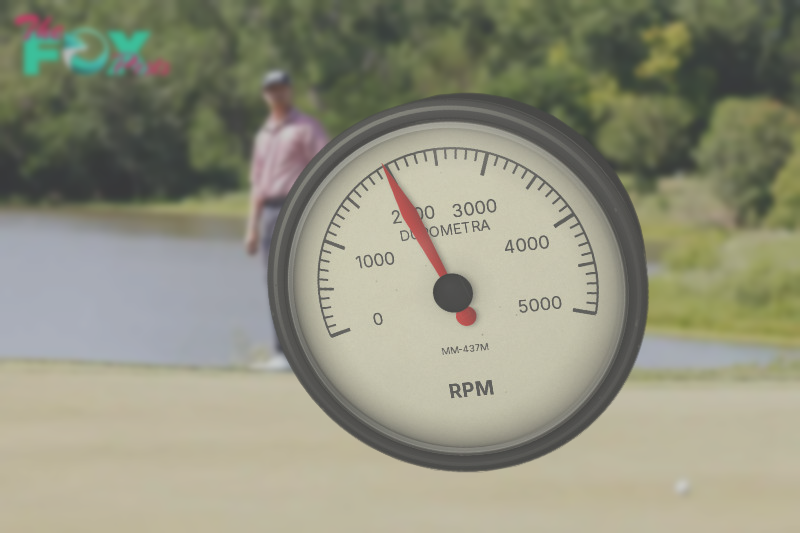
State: 2000 rpm
